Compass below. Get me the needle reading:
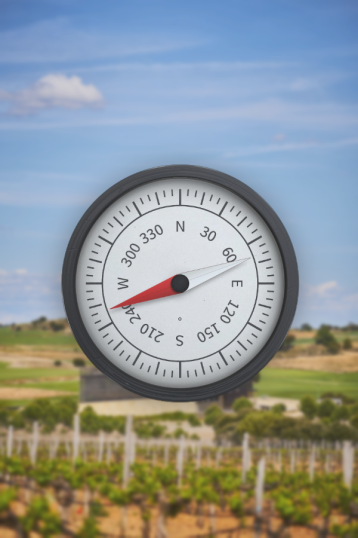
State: 250 °
